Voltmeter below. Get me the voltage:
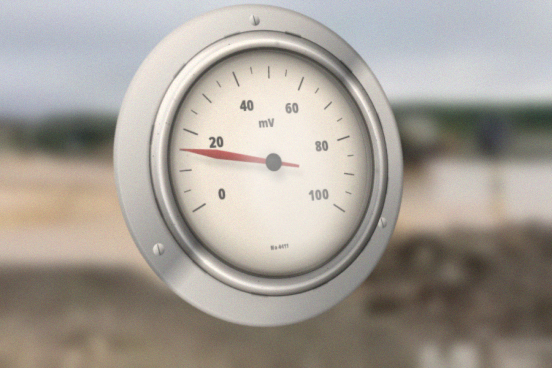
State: 15 mV
